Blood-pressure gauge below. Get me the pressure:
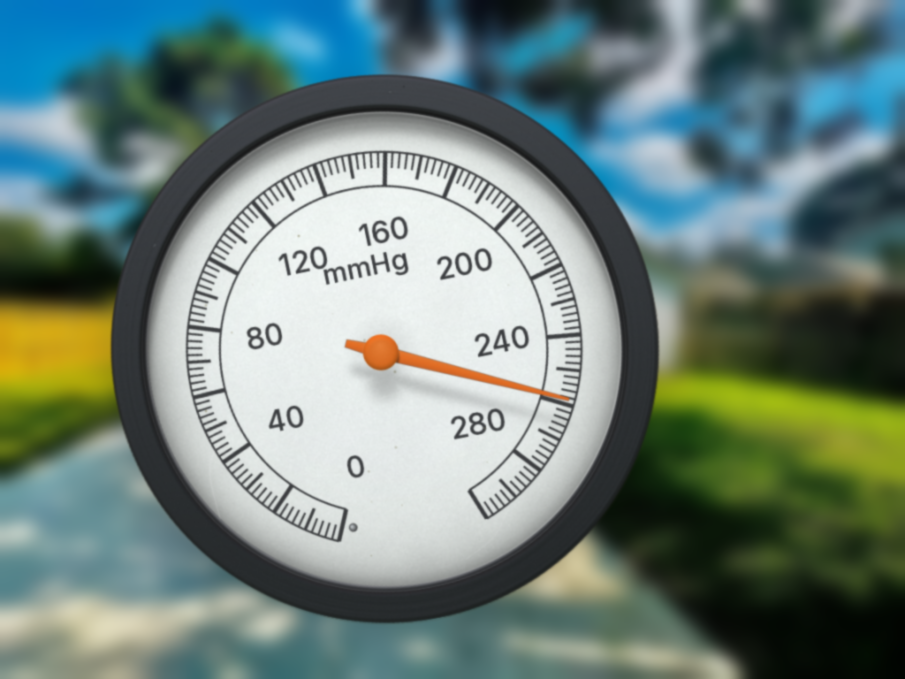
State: 258 mmHg
